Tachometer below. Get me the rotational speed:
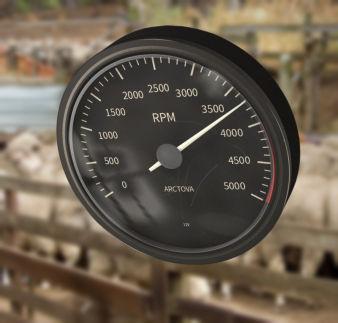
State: 3700 rpm
